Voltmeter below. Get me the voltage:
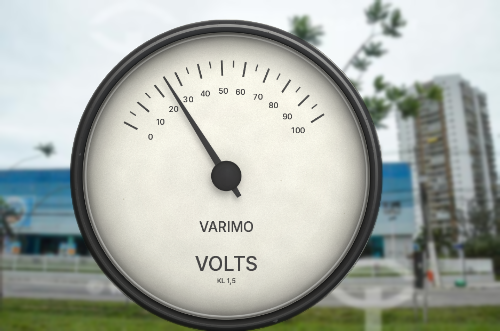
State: 25 V
